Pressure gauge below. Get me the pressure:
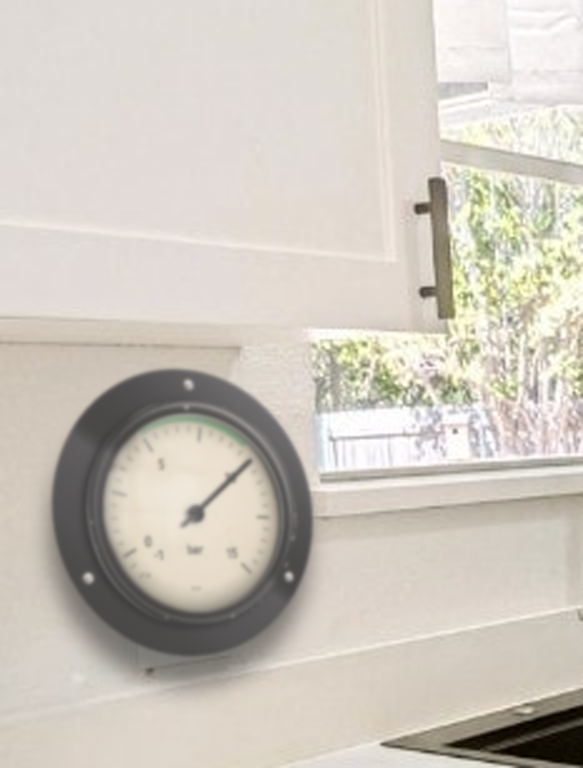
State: 10 bar
